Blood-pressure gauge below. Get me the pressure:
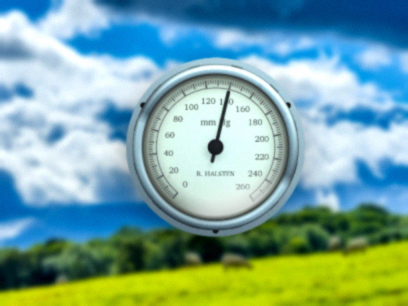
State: 140 mmHg
